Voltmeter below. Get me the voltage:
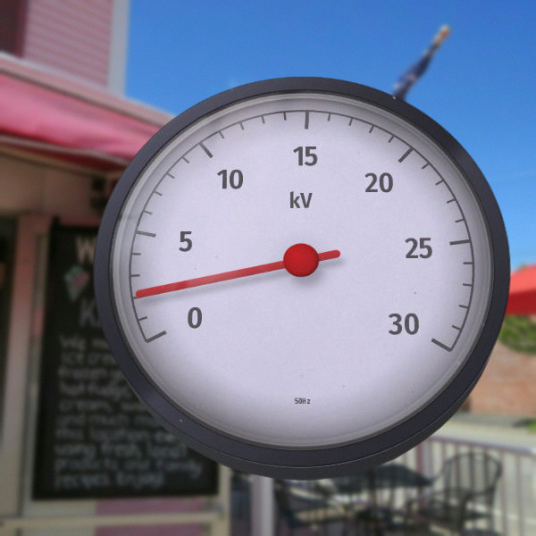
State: 2 kV
